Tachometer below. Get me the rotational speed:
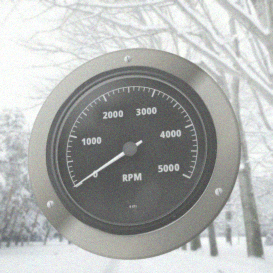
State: 0 rpm
